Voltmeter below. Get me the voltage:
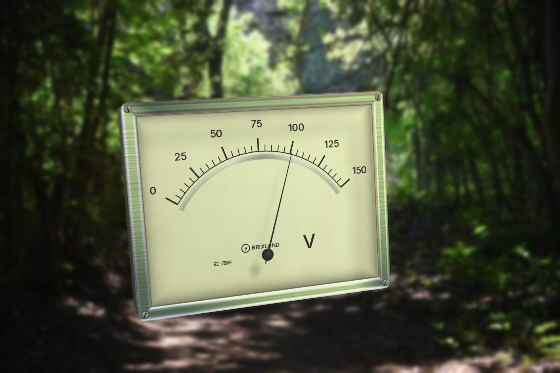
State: 100 V
